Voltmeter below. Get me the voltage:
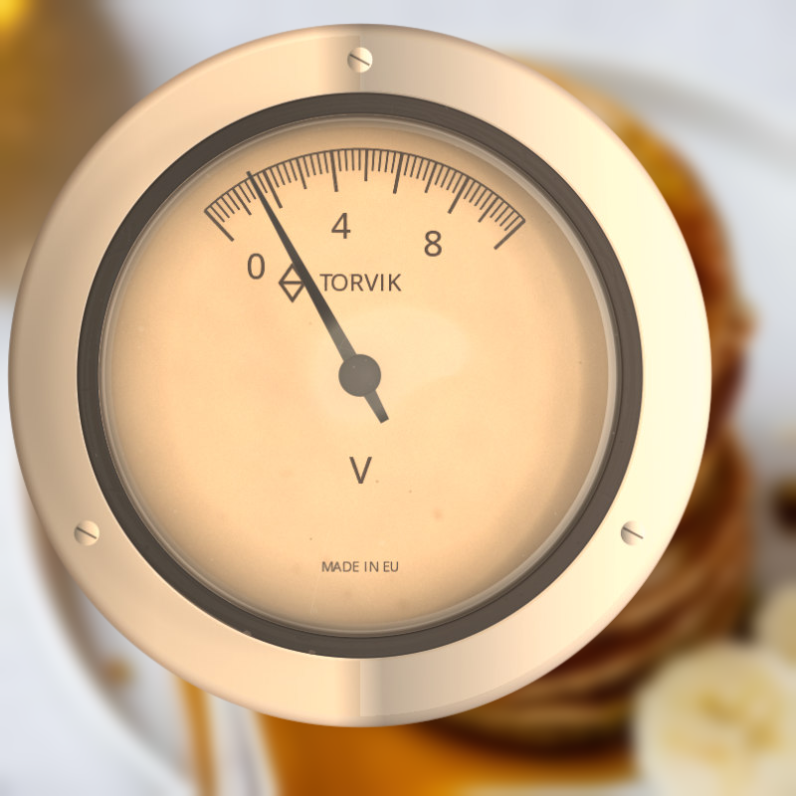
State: 1.6 V
